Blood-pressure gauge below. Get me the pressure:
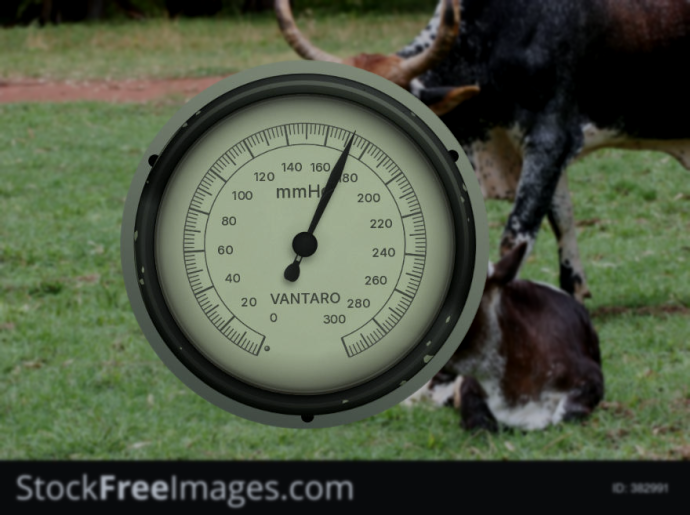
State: 172 mmHg
